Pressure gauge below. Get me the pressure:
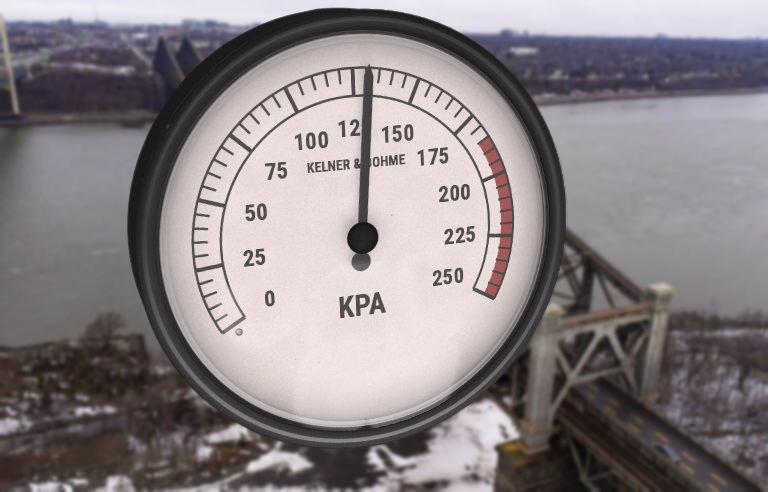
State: 130 kPa
